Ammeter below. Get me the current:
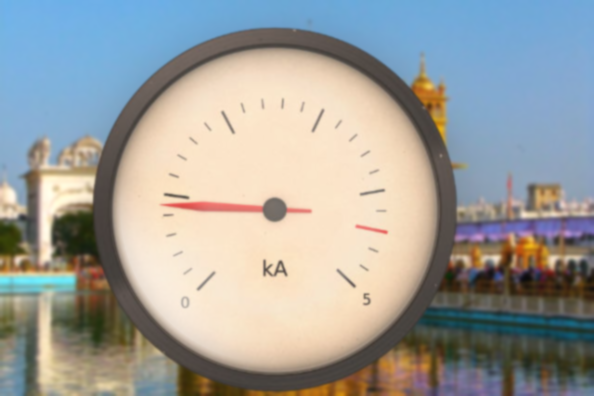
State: 0.9 kA
